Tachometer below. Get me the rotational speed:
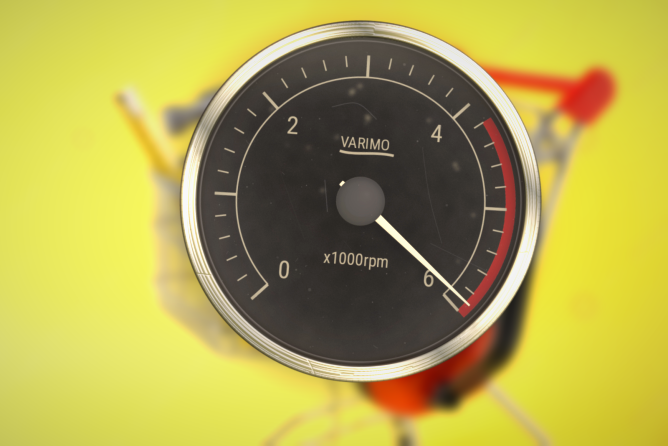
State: 5900 rpm
